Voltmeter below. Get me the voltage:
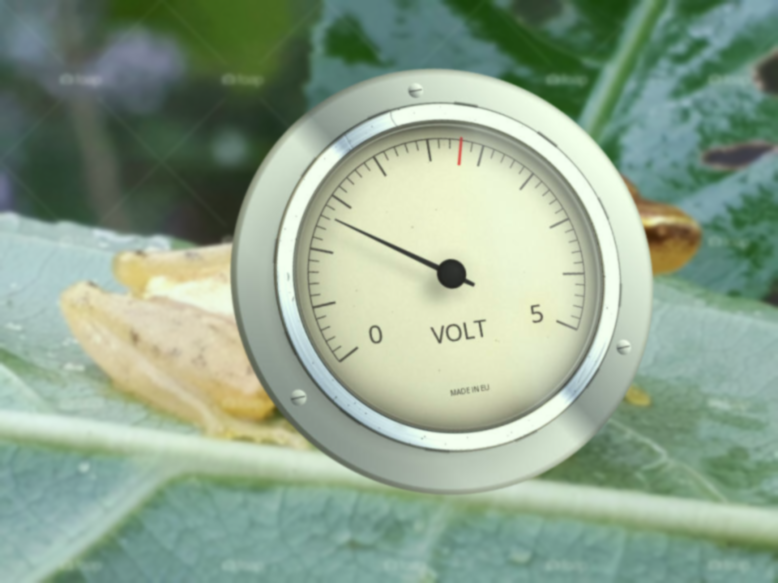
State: 1.3 V
